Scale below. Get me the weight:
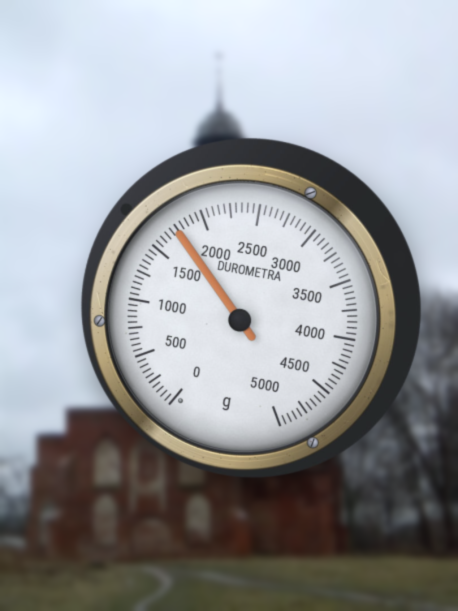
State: 1750 g
